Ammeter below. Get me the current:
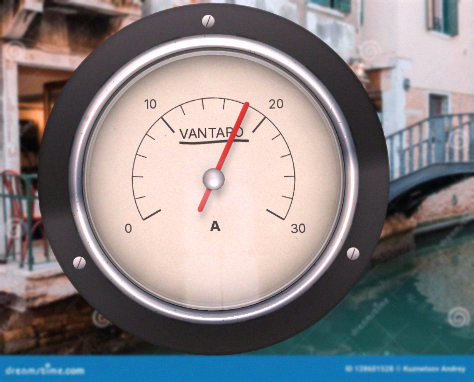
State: 18 A
